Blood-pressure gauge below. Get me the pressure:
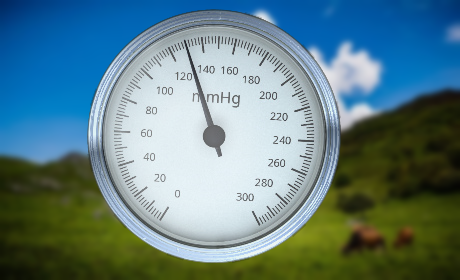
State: 130 mmHg
